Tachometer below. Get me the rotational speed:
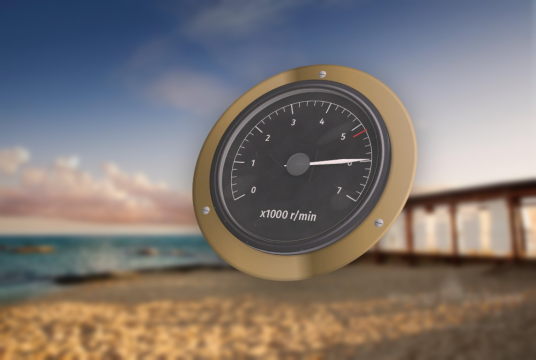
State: 6000 rpm
